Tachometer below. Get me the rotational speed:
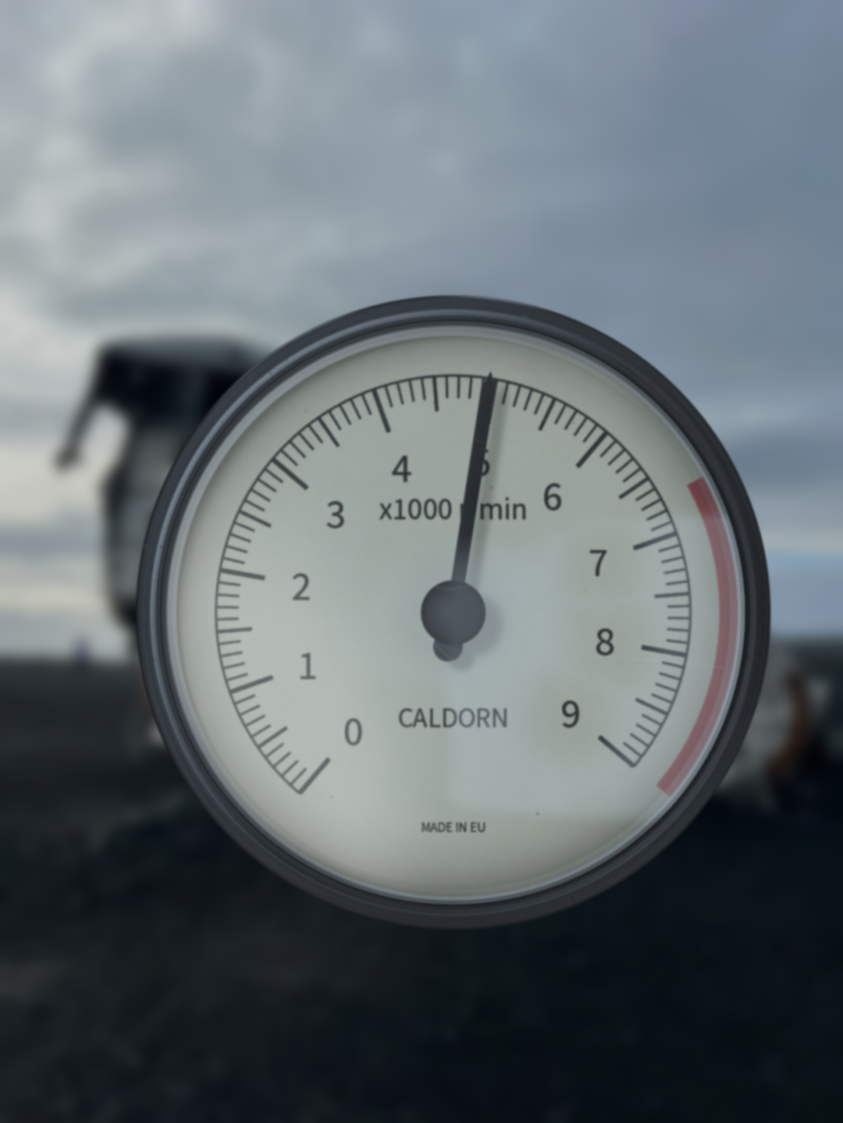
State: 4950 rpm
